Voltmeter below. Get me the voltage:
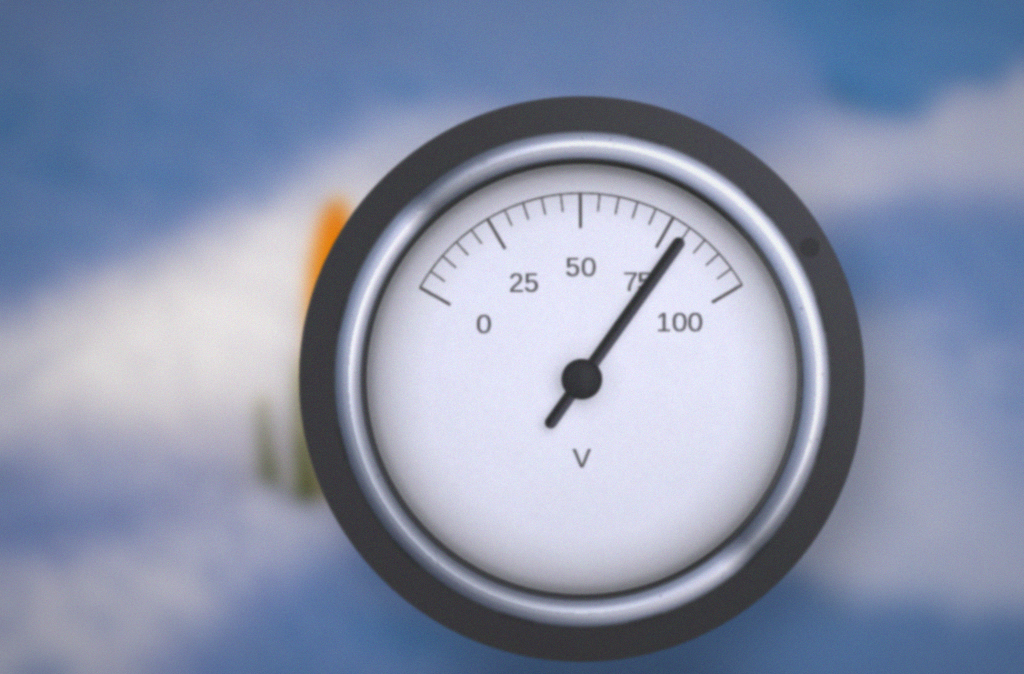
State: 80 V
